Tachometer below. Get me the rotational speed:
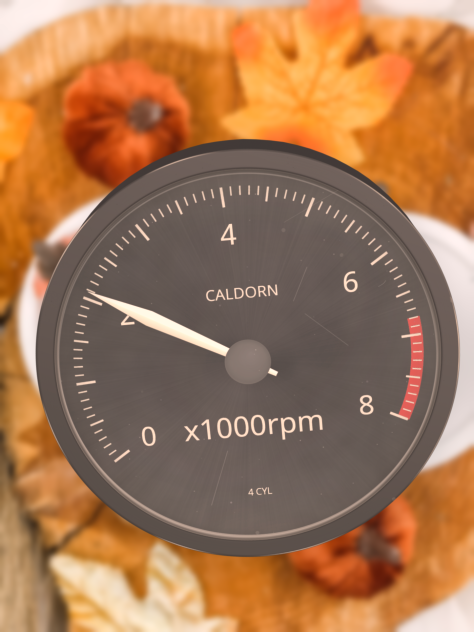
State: 2100 rpm
